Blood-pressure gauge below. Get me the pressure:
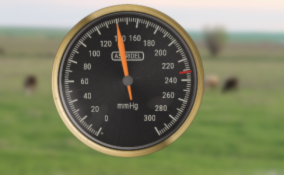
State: 140 mmHg
